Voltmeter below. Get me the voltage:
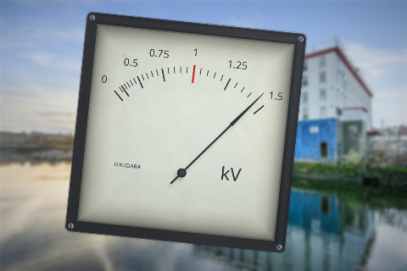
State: 1.45 kV
